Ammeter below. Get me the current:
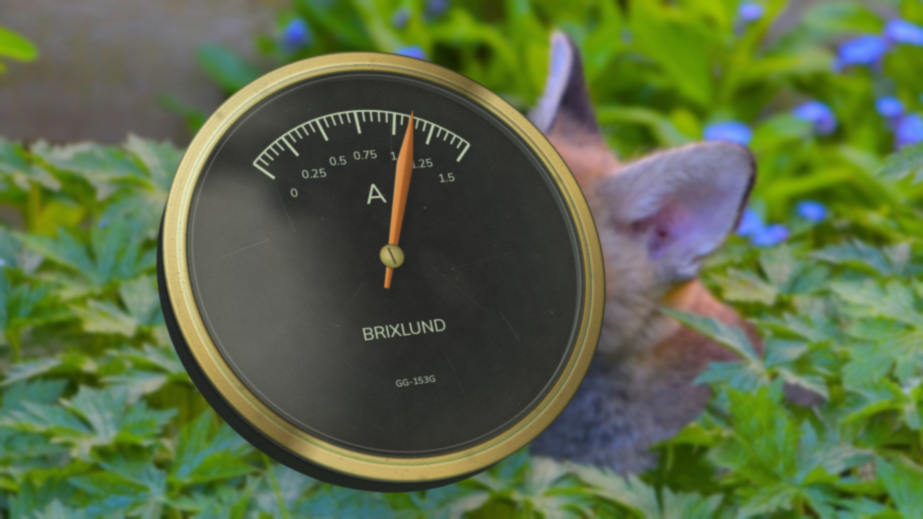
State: 1.1 A
